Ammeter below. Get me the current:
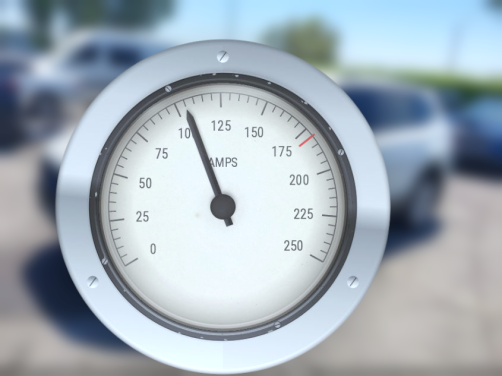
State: 105 A
